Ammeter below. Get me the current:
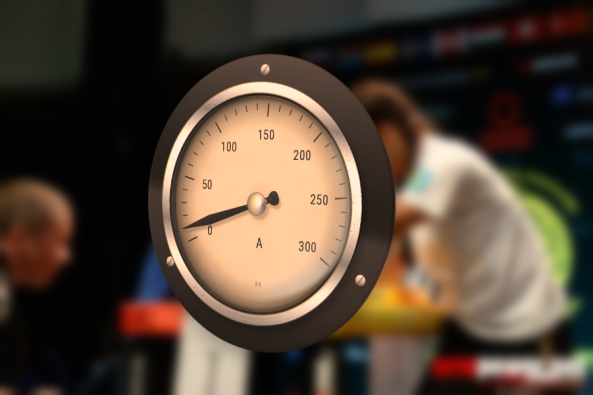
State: 10 A
